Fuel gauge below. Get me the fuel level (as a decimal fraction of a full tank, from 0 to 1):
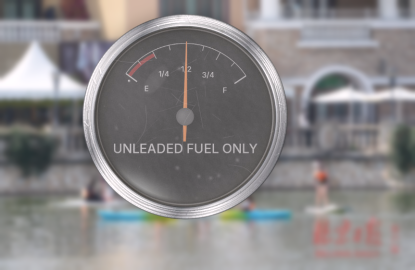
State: 0.5
